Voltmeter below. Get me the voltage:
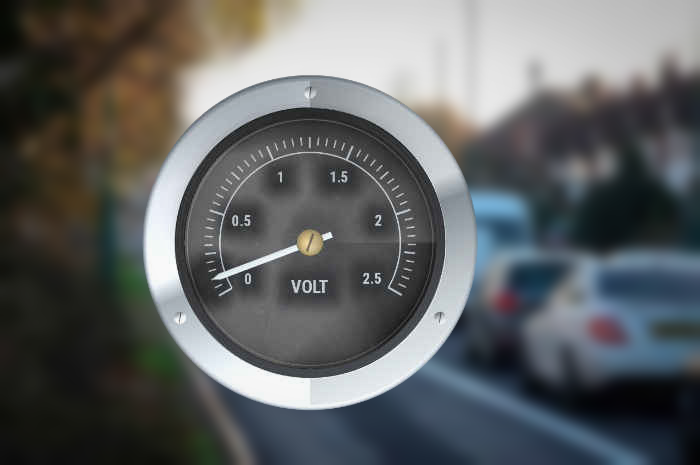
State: 0.1 V
